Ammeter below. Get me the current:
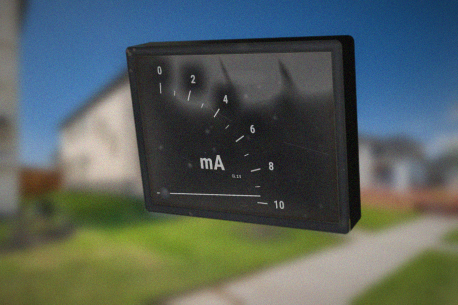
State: 9.5 mA
